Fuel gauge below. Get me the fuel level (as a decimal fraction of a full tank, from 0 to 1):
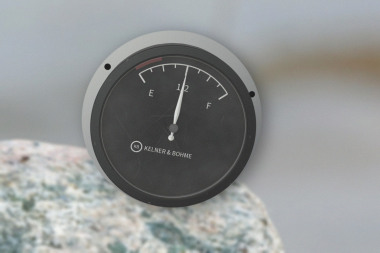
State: 0.5
